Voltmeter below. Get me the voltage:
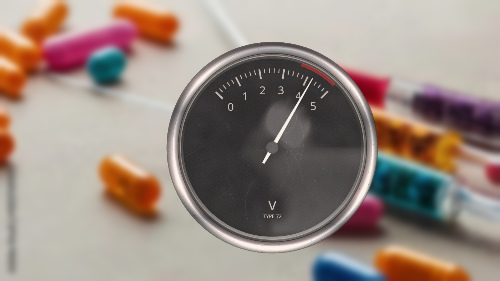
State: 4.2 V
